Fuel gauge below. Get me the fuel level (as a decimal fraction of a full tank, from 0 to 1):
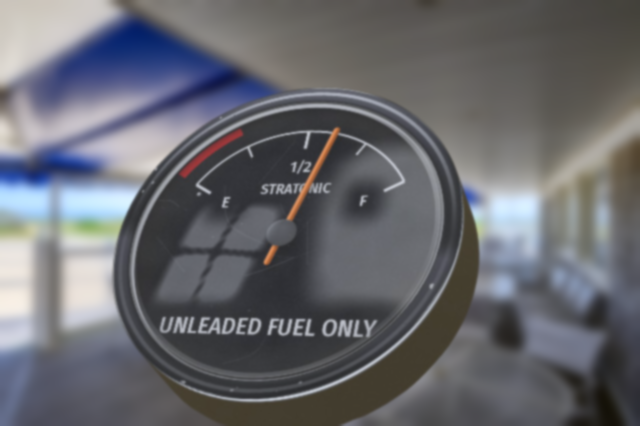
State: 0.625
